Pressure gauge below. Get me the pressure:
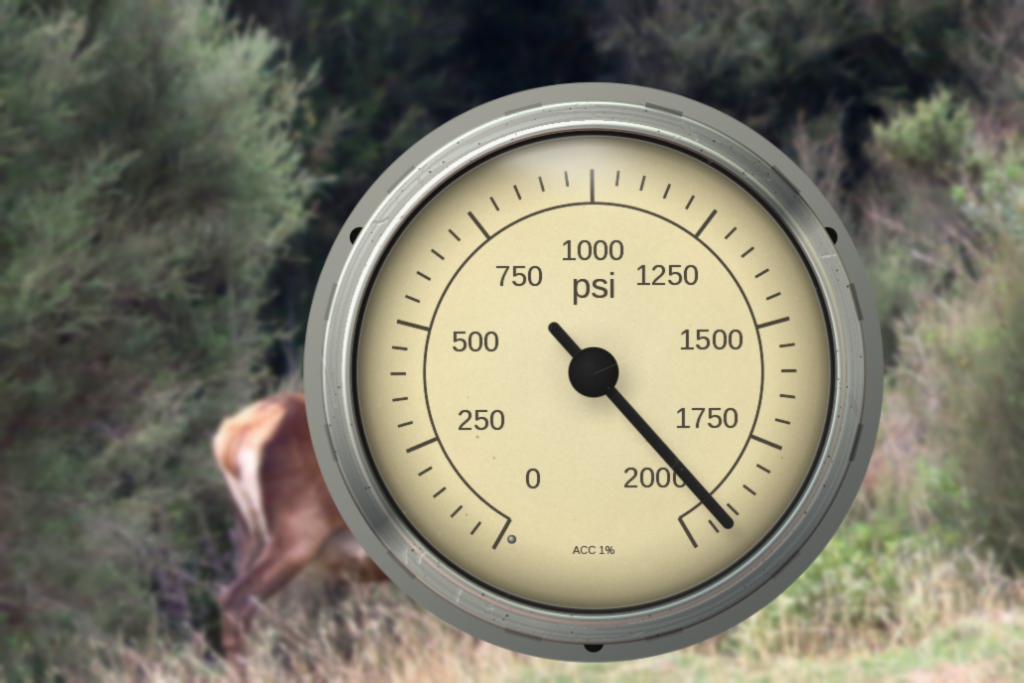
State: 1925 psi
